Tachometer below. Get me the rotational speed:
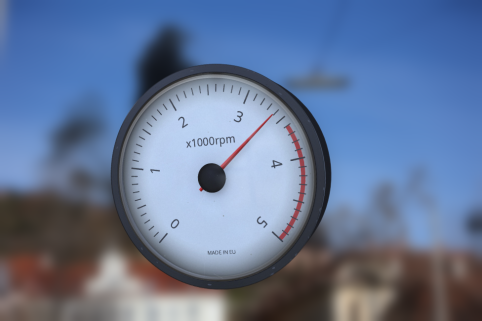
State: 3400 rpm
